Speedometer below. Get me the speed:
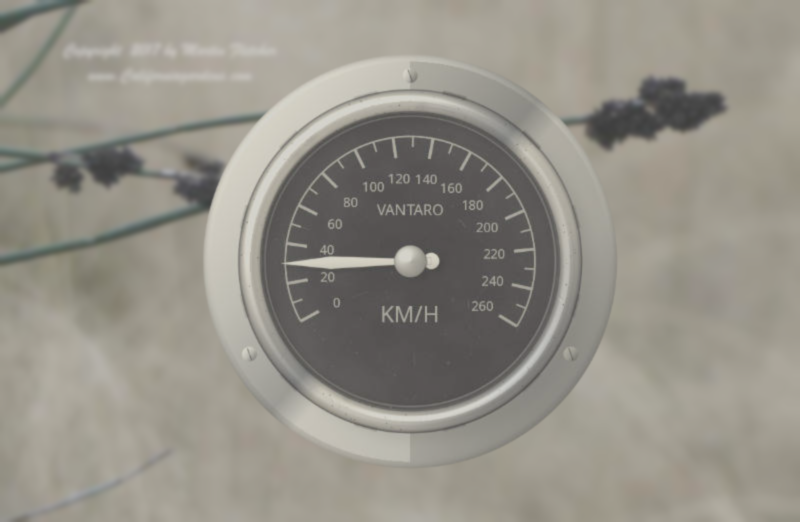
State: 30 km/h
